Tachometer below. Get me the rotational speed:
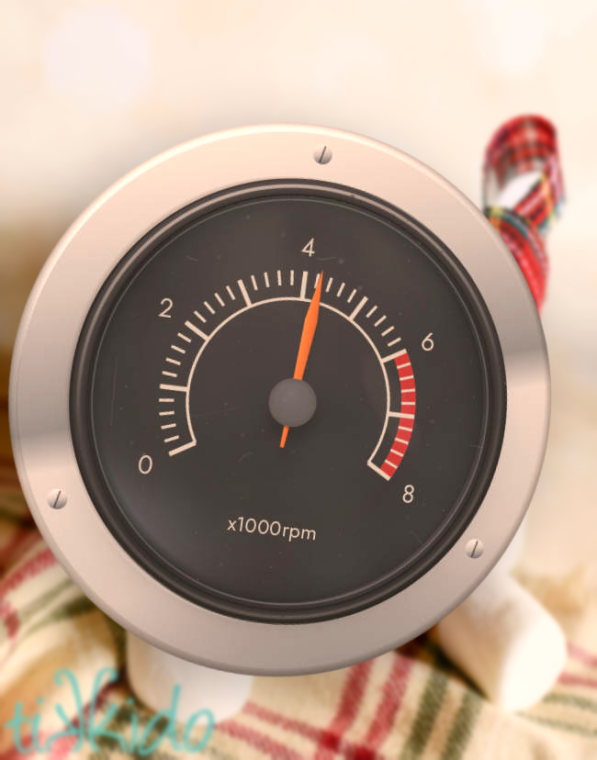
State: 4200 rpm
